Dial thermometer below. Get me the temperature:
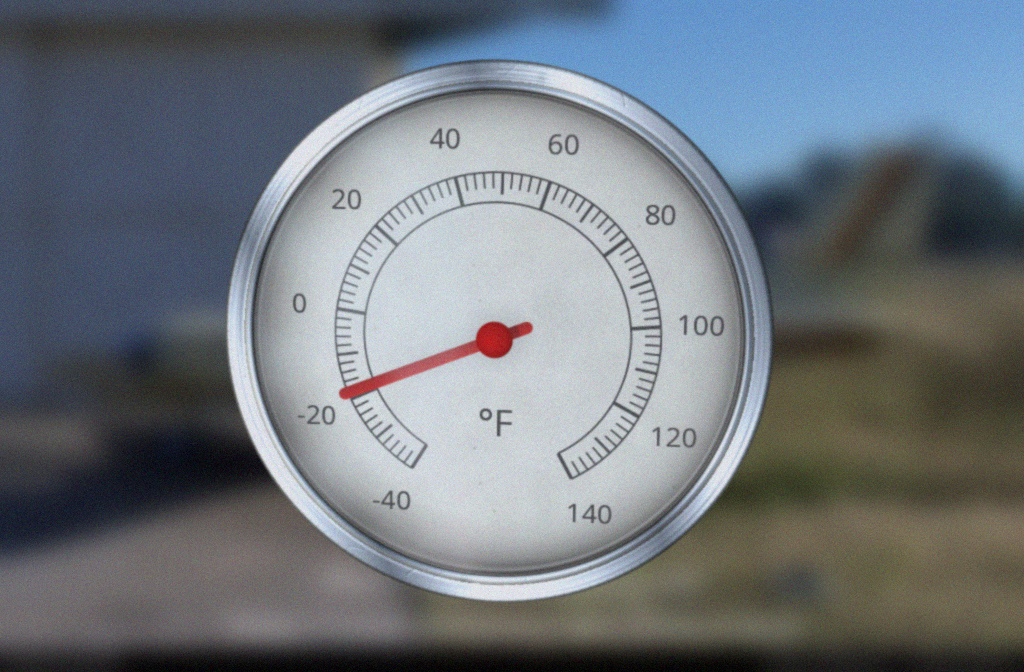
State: -18 °F
